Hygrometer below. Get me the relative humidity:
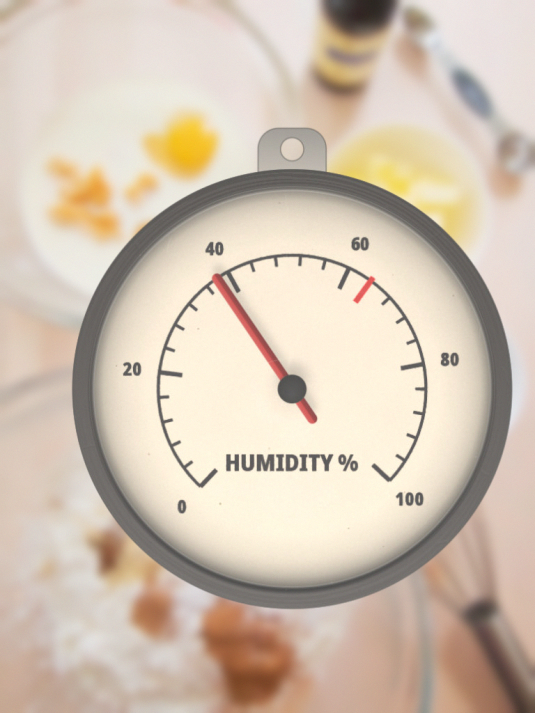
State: 38 %
